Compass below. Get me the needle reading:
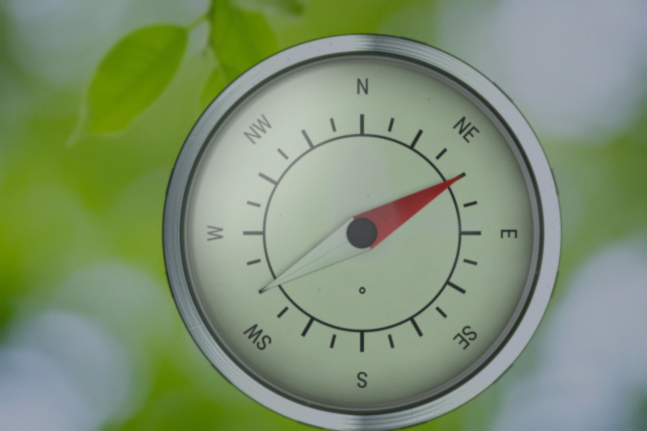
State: 60 °
